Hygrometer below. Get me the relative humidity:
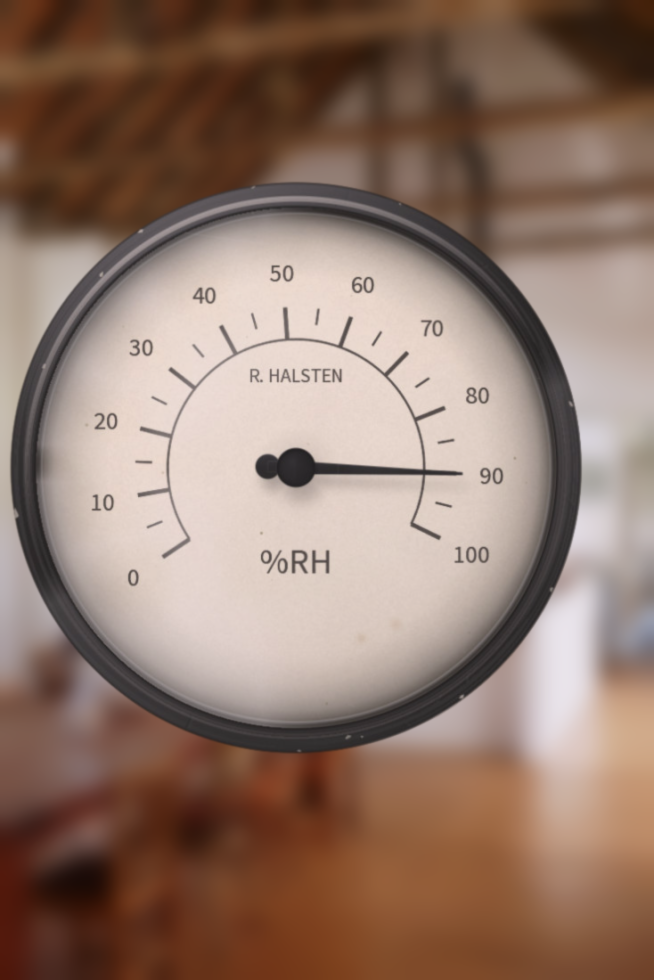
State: 90 %
